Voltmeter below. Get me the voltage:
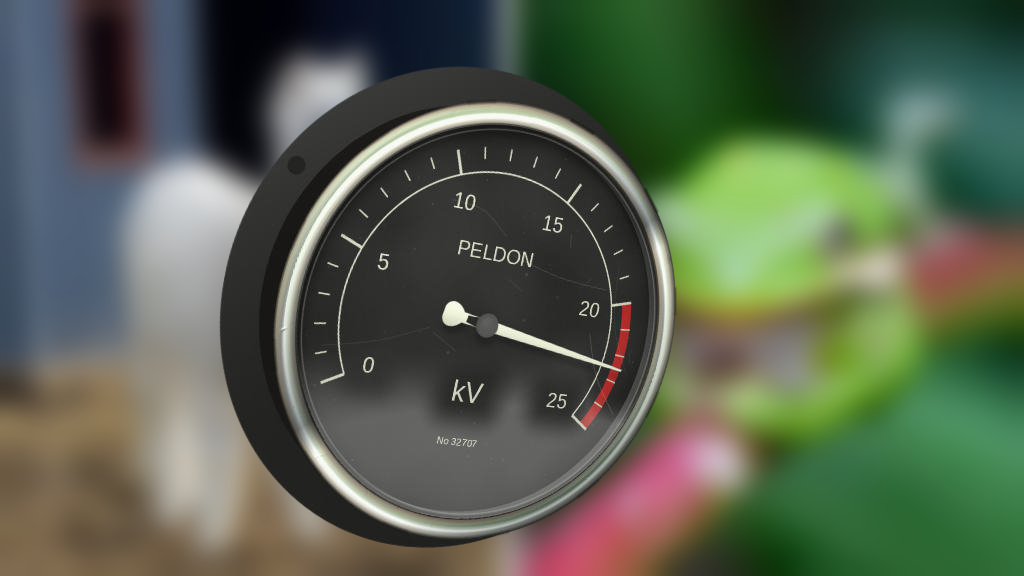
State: 22.5 kV
